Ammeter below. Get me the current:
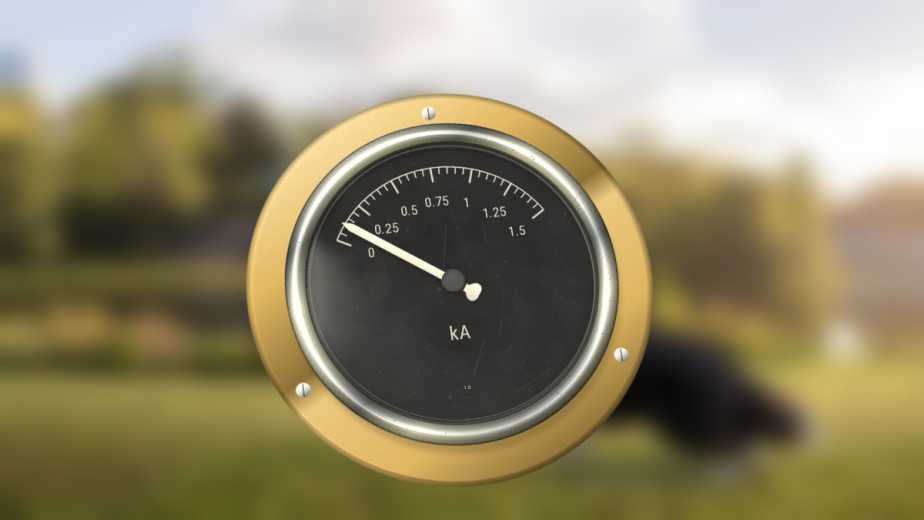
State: 0.1 kA
